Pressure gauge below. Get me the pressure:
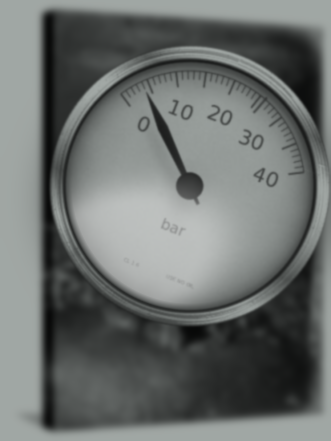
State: 4 bar
